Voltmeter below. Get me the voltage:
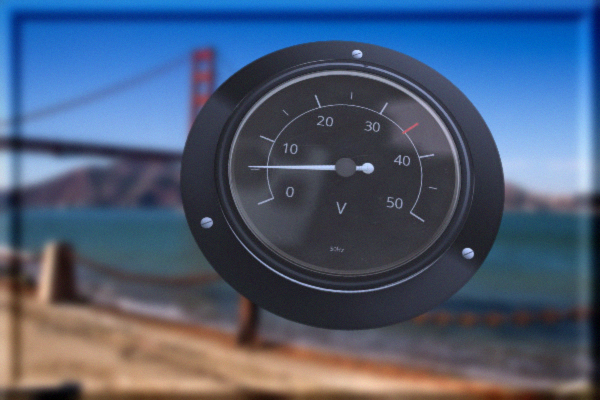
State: 5 V
